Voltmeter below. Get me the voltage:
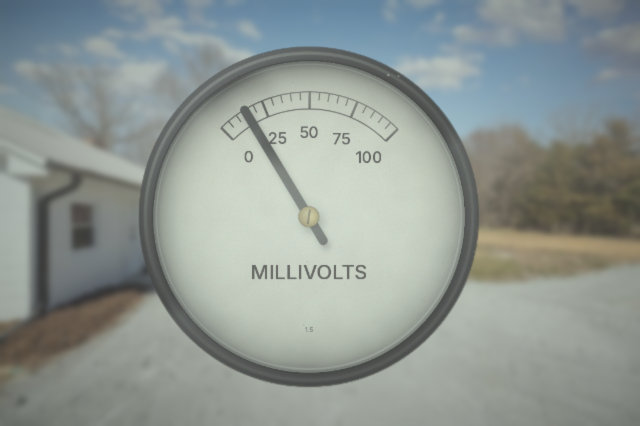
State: 15 mV
